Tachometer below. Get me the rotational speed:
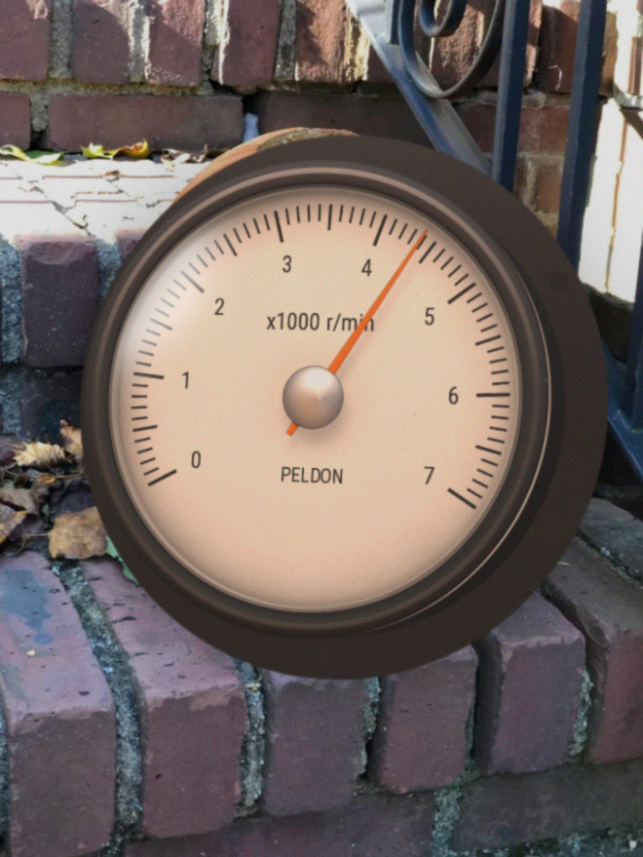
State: 4400 rpm
